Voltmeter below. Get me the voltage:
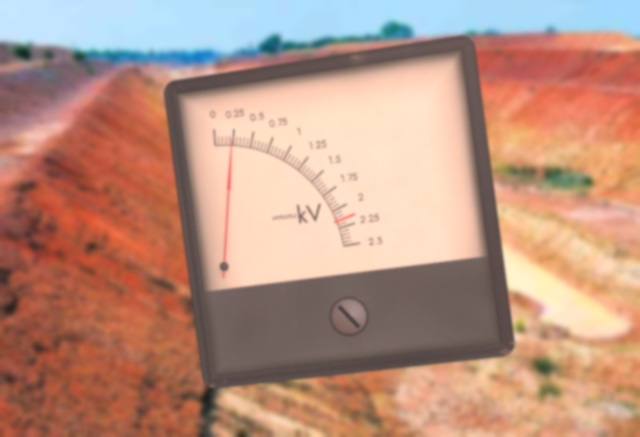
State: 0.25 kV
